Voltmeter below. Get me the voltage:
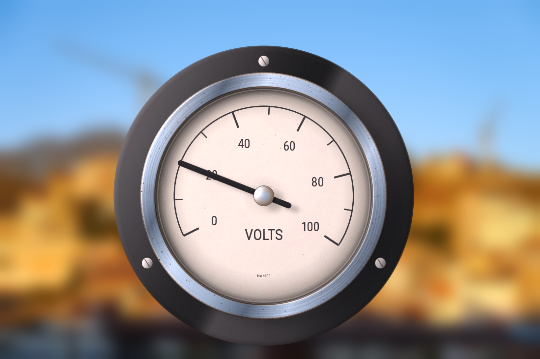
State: 20 V
